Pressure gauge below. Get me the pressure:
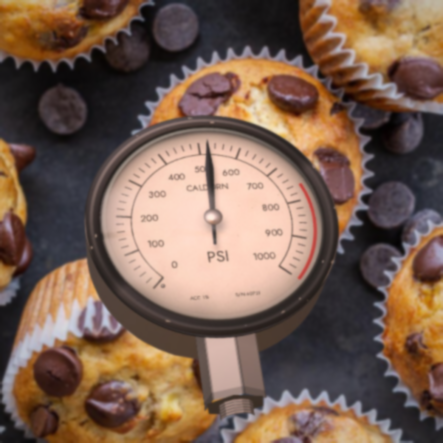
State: 520 psi
